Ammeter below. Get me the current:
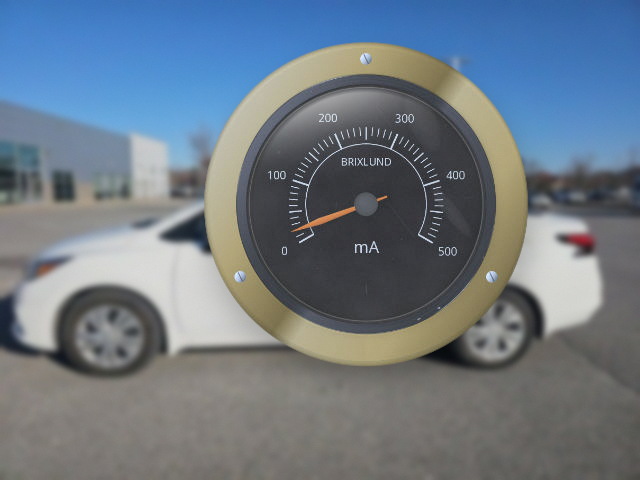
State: 20 mA
